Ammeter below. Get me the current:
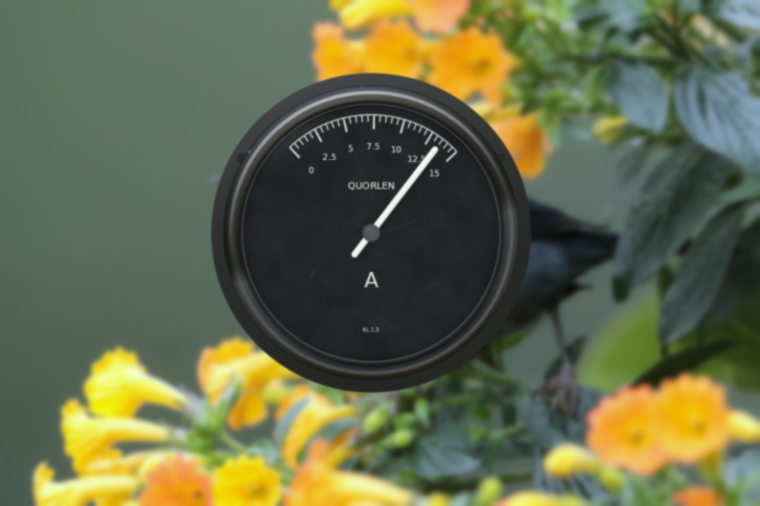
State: 13.5 A
